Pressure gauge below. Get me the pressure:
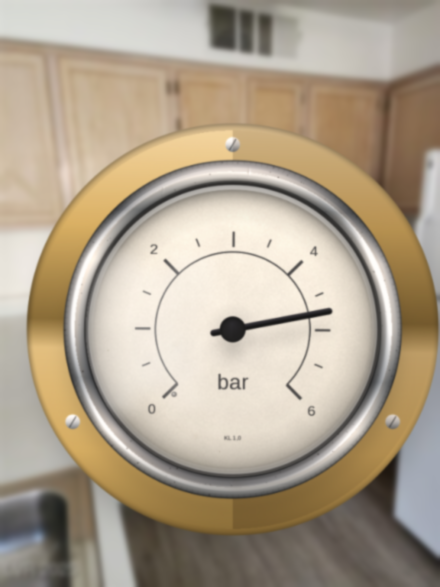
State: 4.75 bar
